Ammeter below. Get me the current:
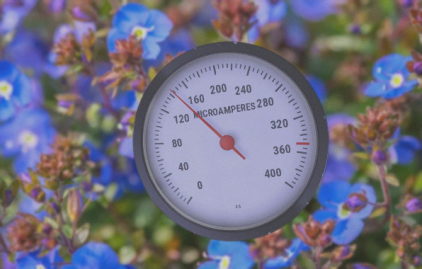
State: 145 µA
